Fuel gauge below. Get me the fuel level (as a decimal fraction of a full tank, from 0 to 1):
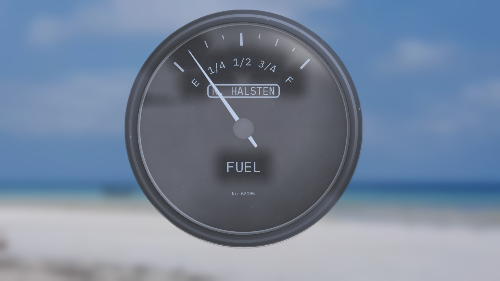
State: 0.125
